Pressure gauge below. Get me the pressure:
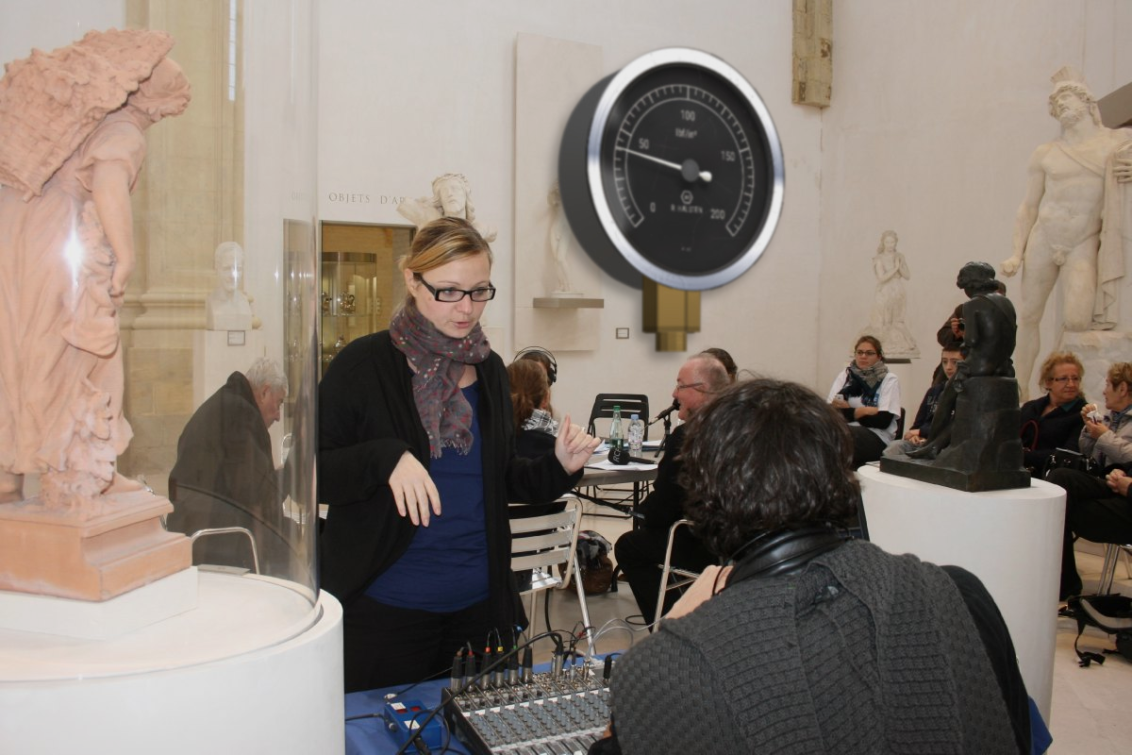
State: 40 psi
